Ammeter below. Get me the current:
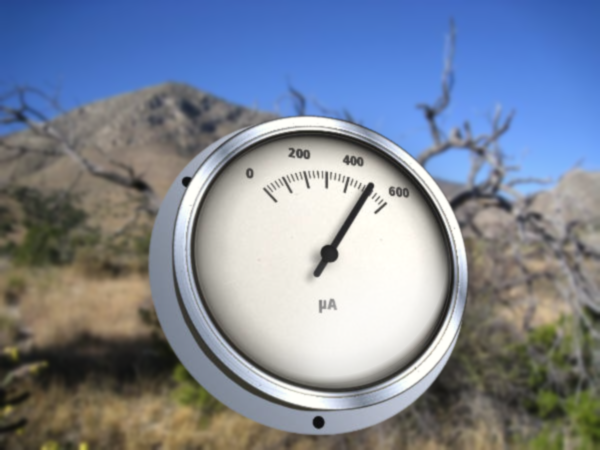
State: 500 µA
